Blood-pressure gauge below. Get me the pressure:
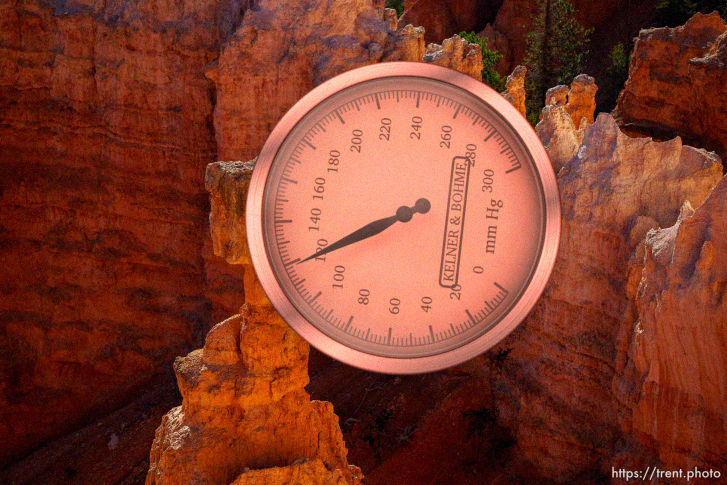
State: 118 mmHg
